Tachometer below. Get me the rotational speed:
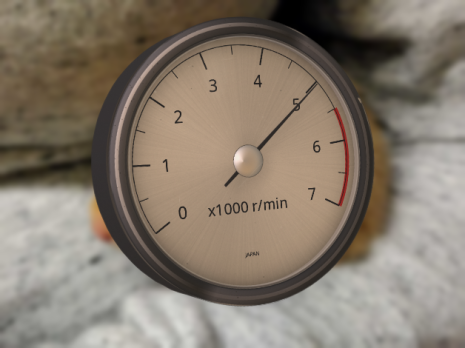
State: 5000 rpm
